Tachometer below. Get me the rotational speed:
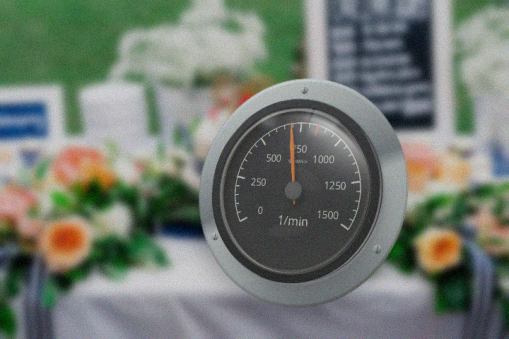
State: 700 rpm
